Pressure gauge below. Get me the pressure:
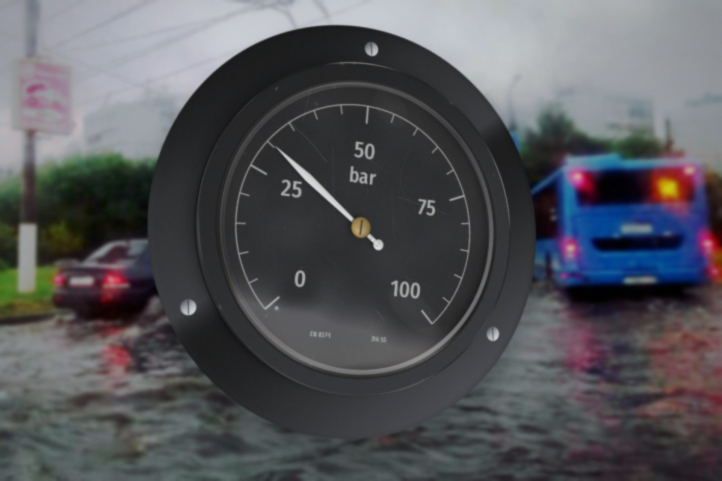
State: 30 bar
